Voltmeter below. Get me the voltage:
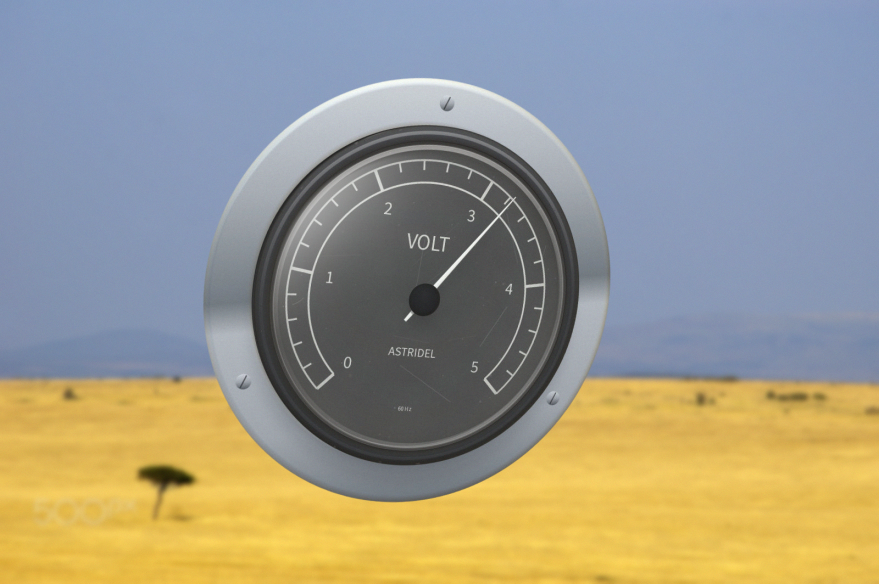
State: 3.2 V
